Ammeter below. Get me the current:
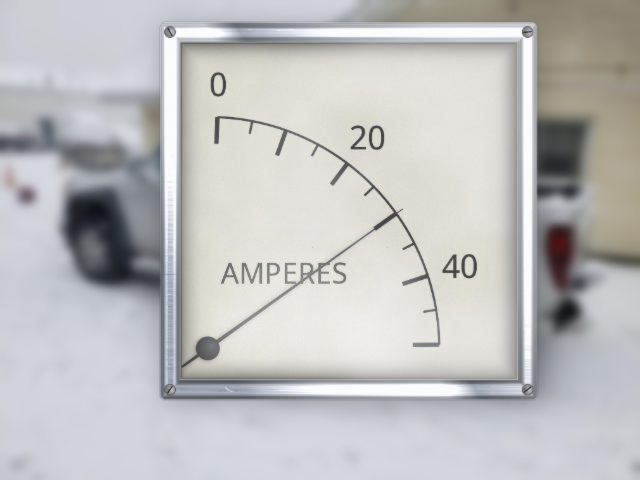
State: 30 A
